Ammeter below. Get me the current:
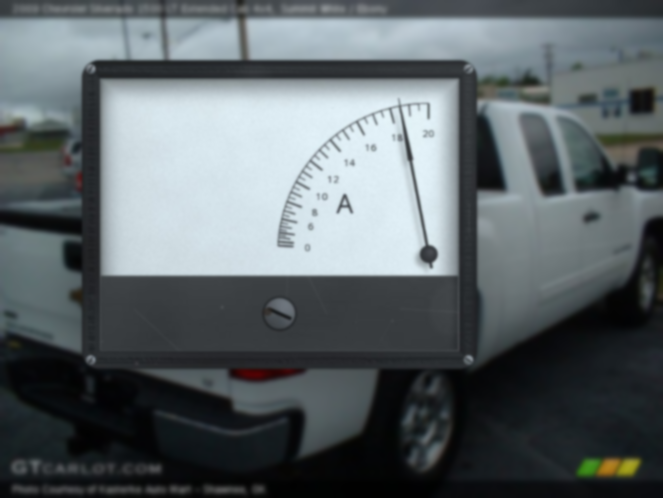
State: 18.5 A
